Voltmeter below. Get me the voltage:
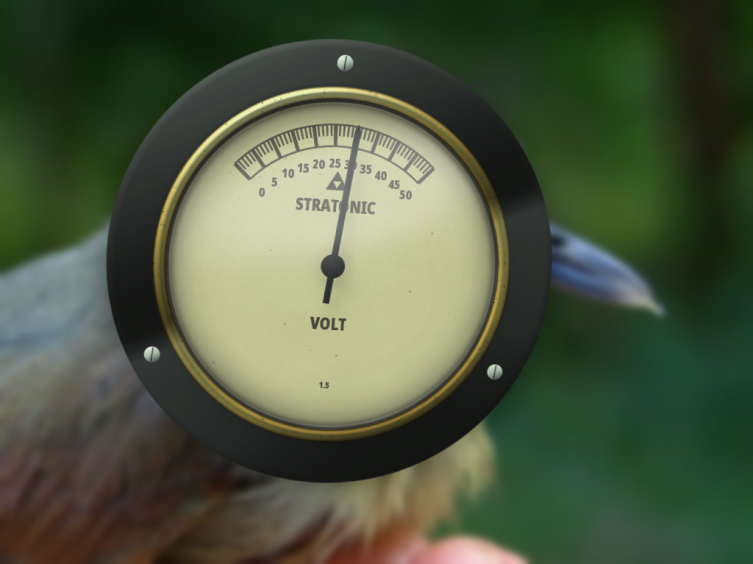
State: 30 V
